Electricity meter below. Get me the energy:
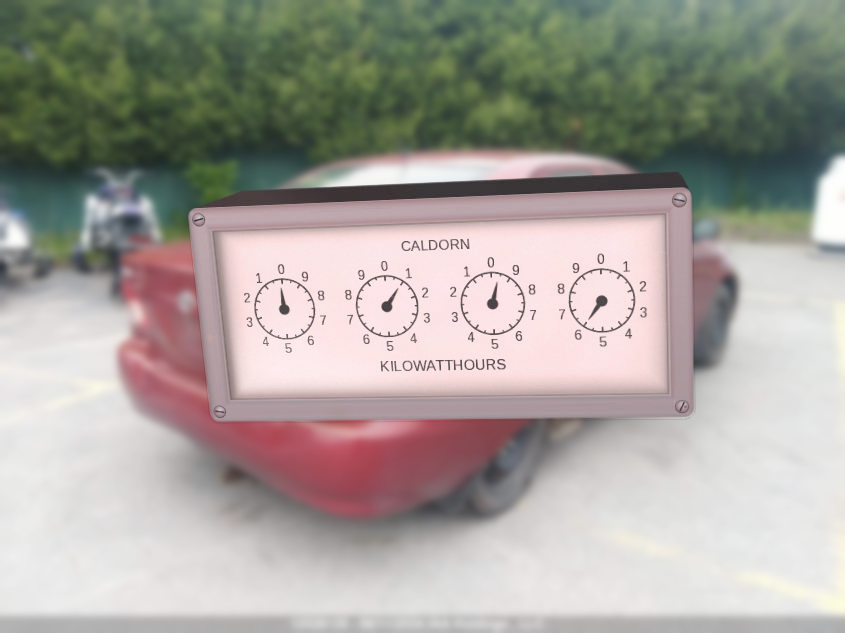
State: 96 kWh
